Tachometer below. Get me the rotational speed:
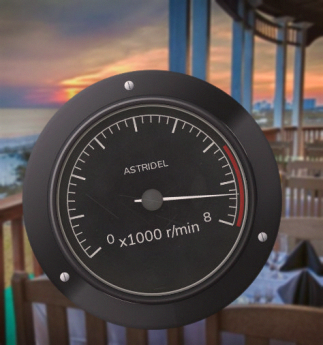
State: 7300 rpm
